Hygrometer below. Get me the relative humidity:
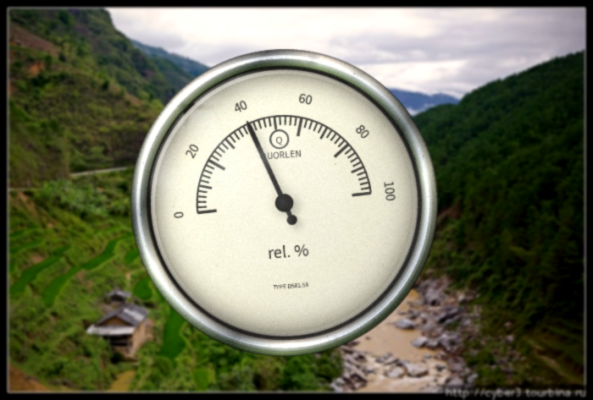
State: 40 %
